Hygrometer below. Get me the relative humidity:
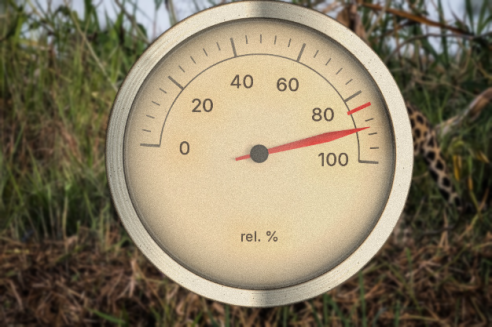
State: 90 %
